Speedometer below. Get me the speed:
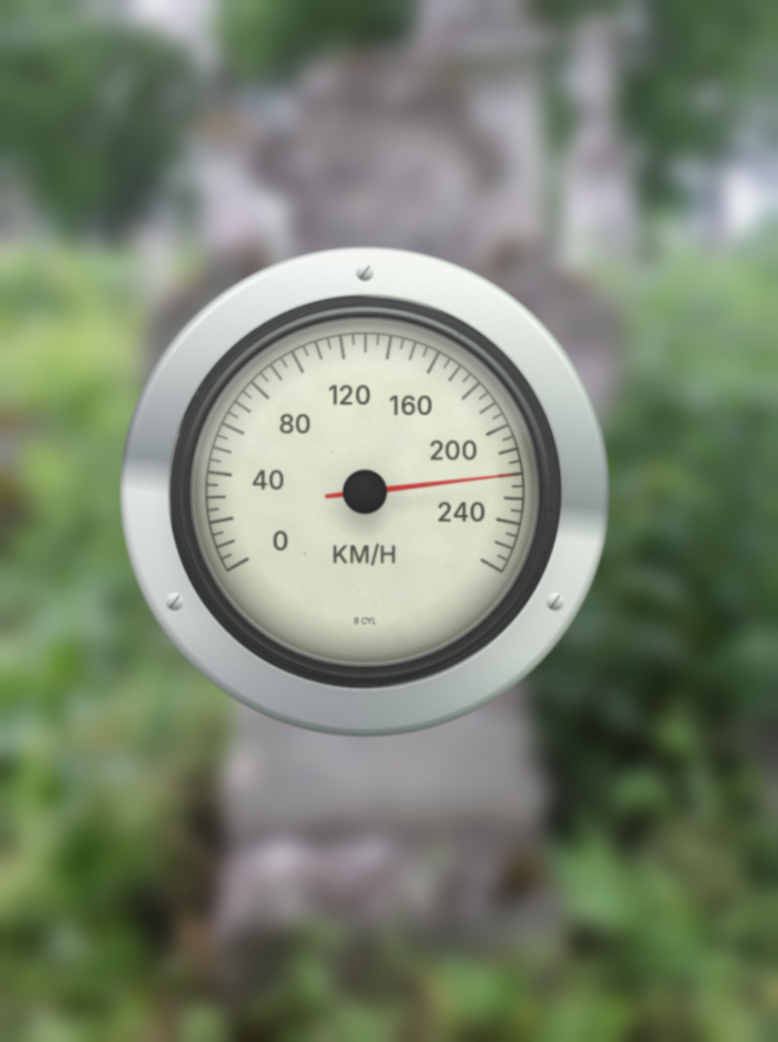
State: 220 km/h
